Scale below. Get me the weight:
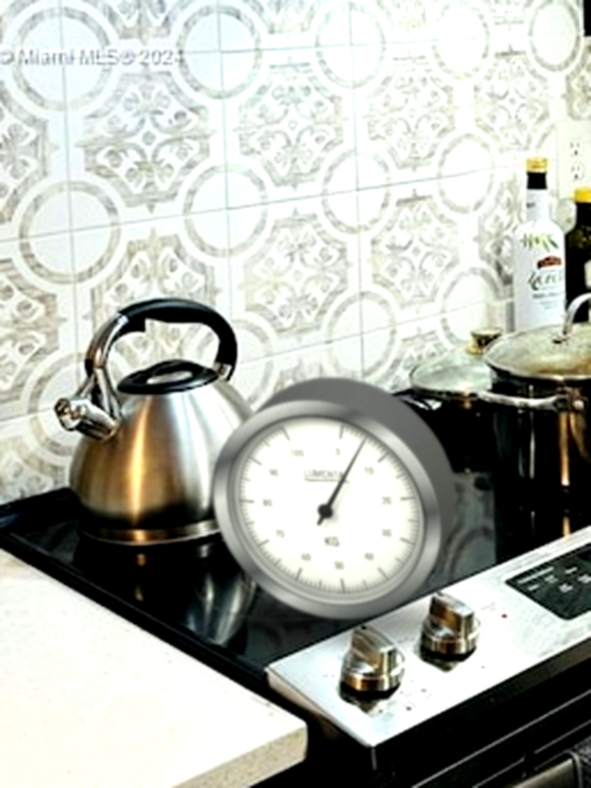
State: 5 kg
